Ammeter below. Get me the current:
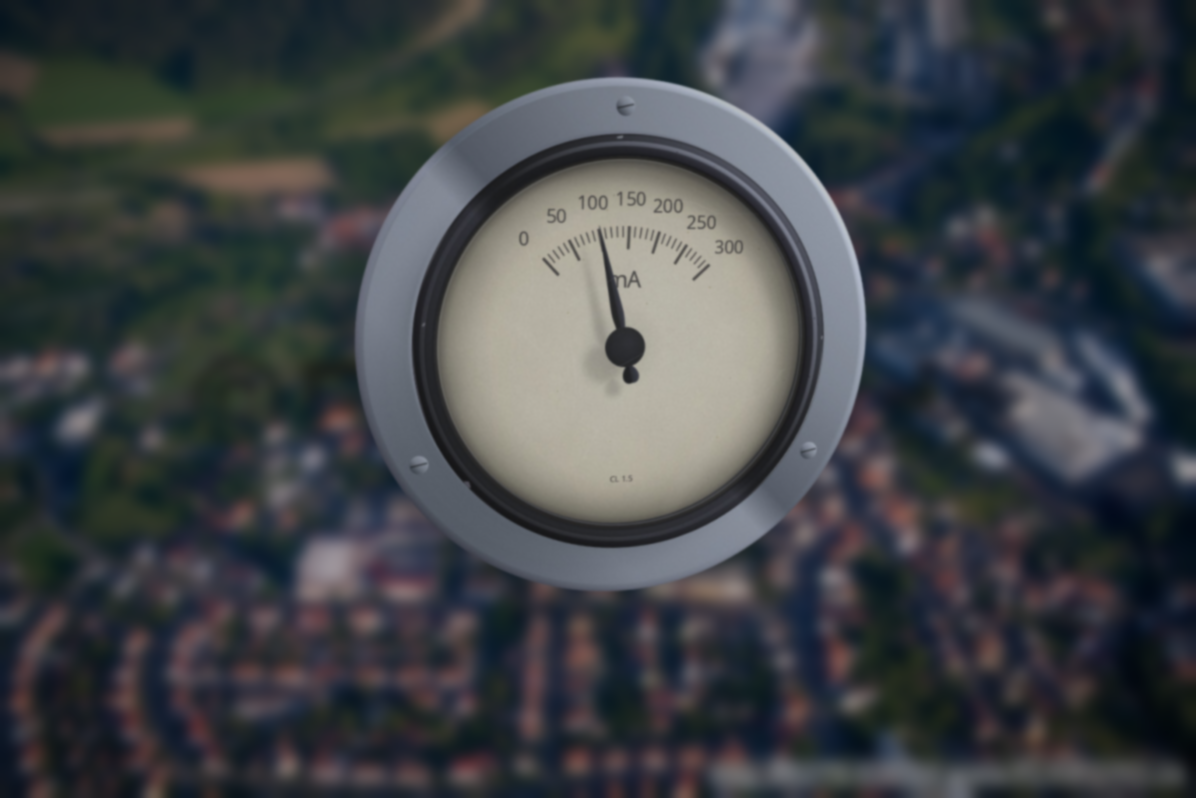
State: 100 mA
